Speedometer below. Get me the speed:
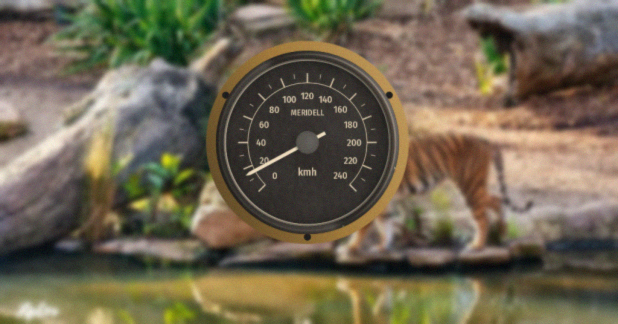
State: 15 km/h
